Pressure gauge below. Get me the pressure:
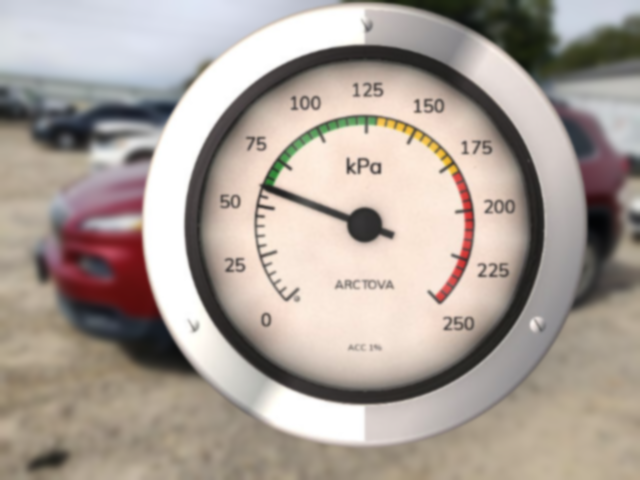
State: 60 kPa
